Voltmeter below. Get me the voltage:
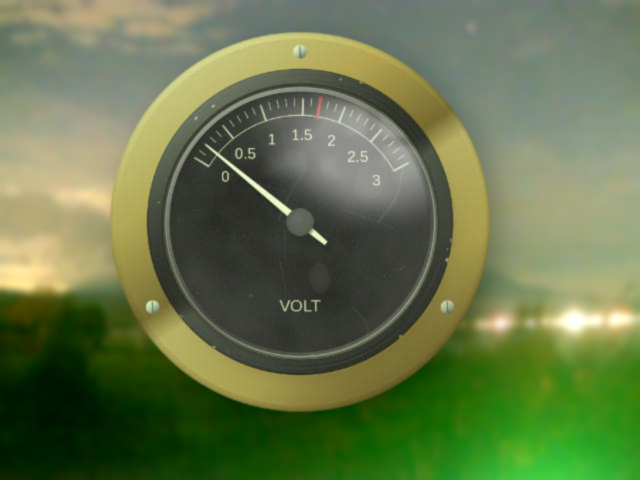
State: 0.2 V
